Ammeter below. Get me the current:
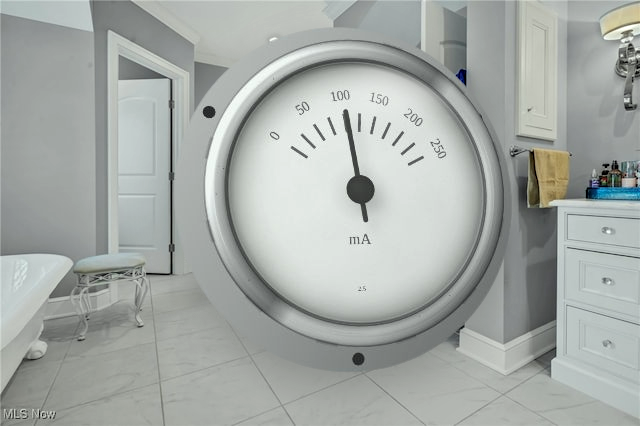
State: 100 mA
